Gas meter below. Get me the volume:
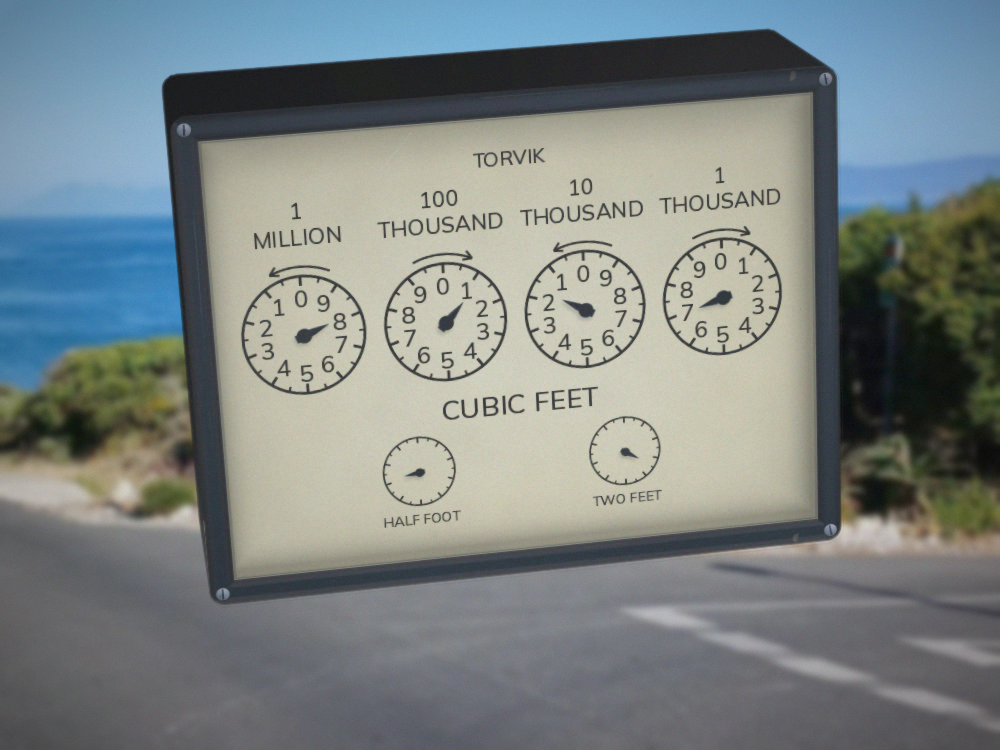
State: 811700 ft³
